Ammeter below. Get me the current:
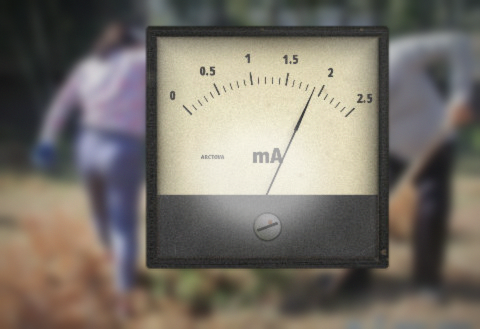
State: 1.9 mA
